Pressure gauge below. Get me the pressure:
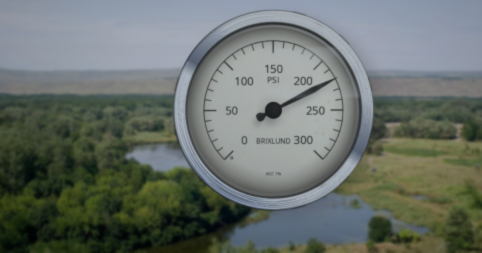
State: 220 psi
